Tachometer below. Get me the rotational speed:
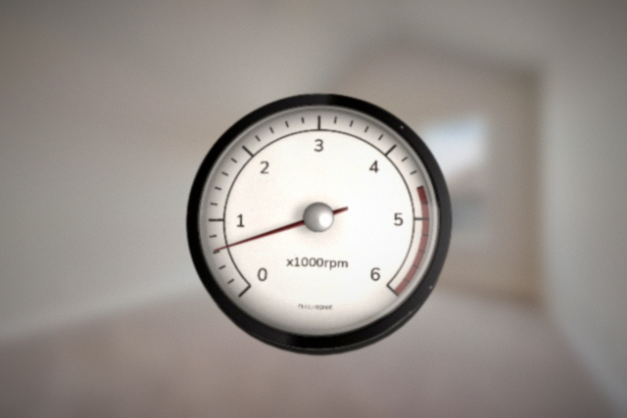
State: 600 rpm
